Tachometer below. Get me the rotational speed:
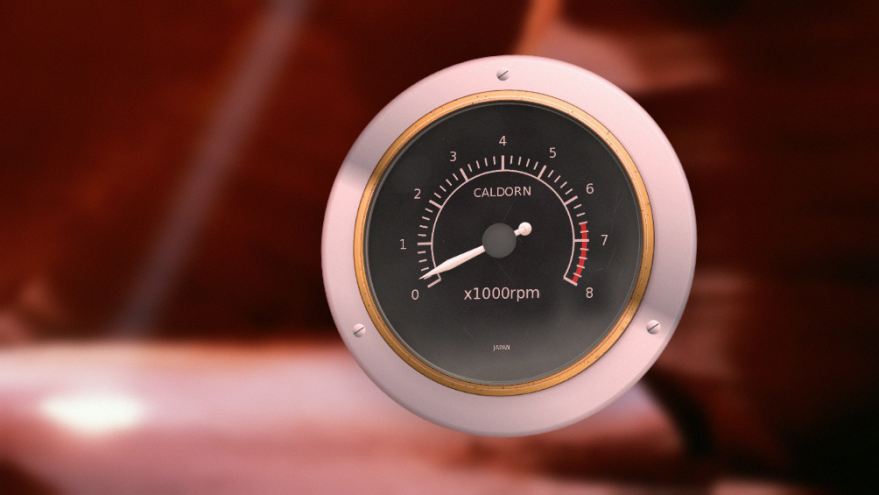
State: 200 rpm
